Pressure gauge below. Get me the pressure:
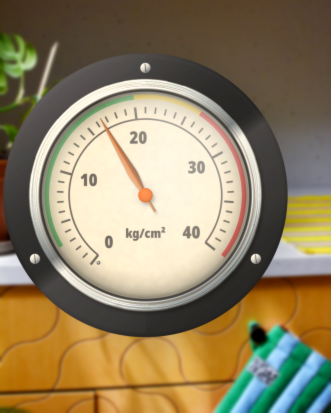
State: 16.5 kg/cm²
